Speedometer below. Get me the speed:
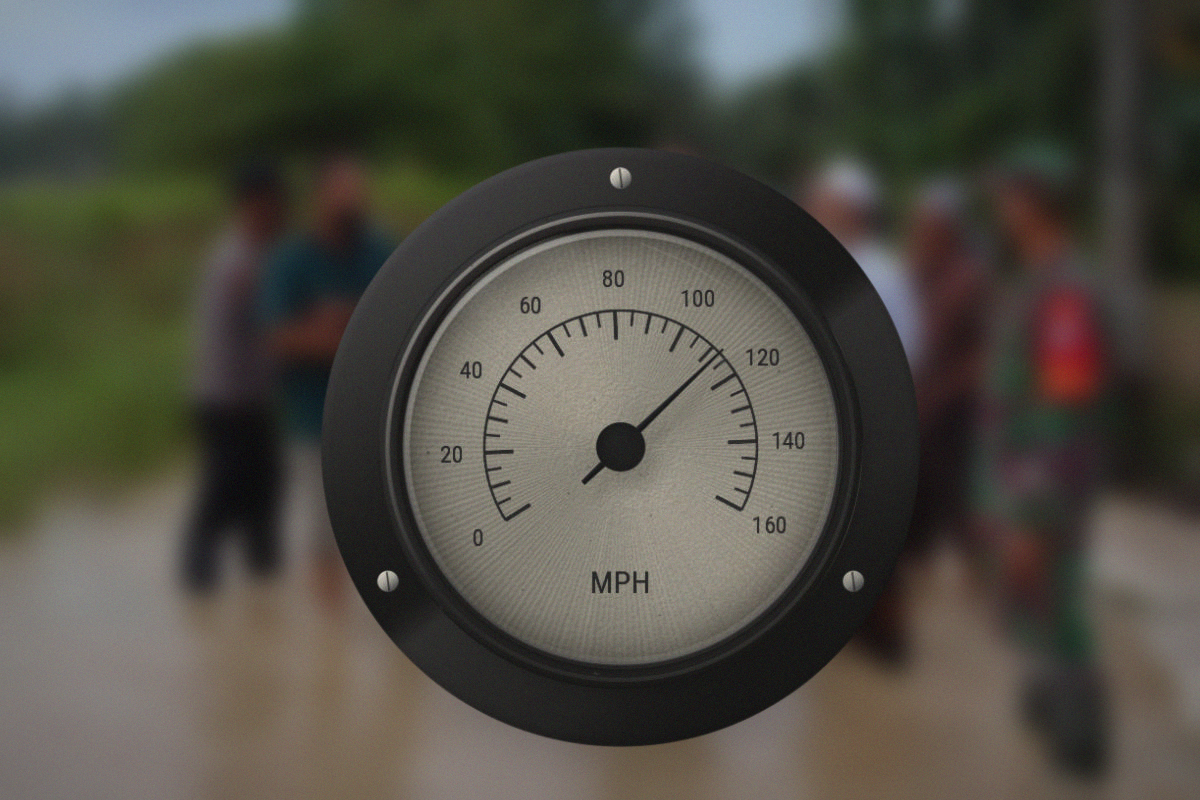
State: 112.5 mph
